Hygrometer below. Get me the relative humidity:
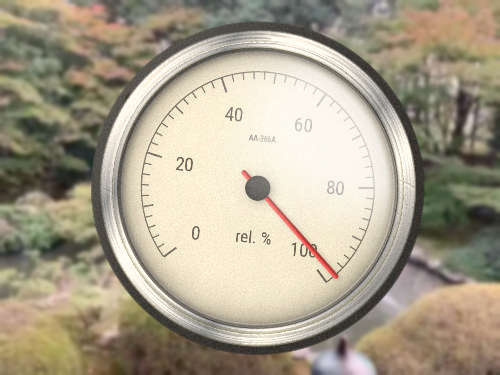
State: 98 %
